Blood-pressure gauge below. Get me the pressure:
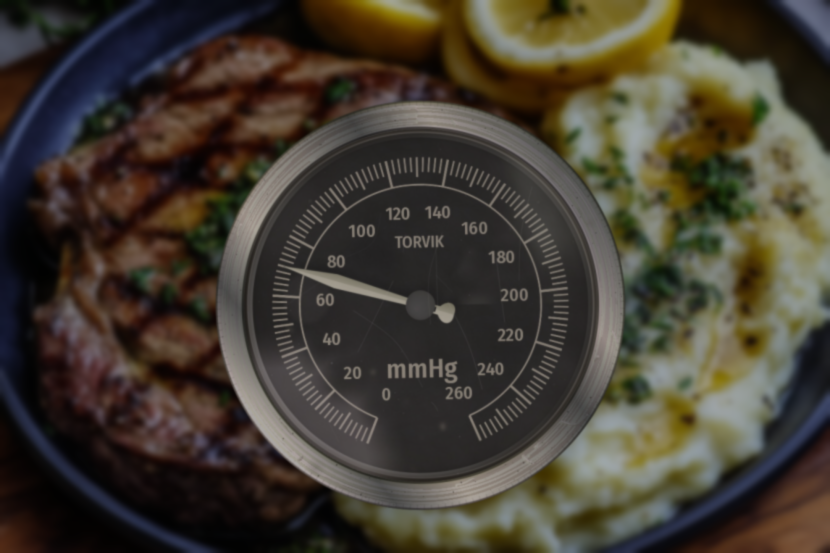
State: 70 mmHg
